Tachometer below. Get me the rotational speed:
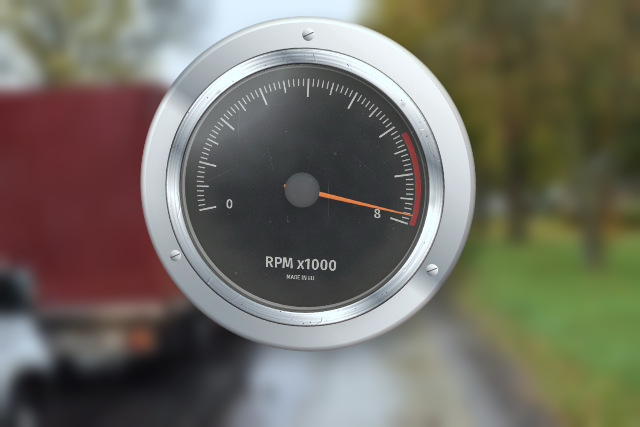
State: 7800 rpm
